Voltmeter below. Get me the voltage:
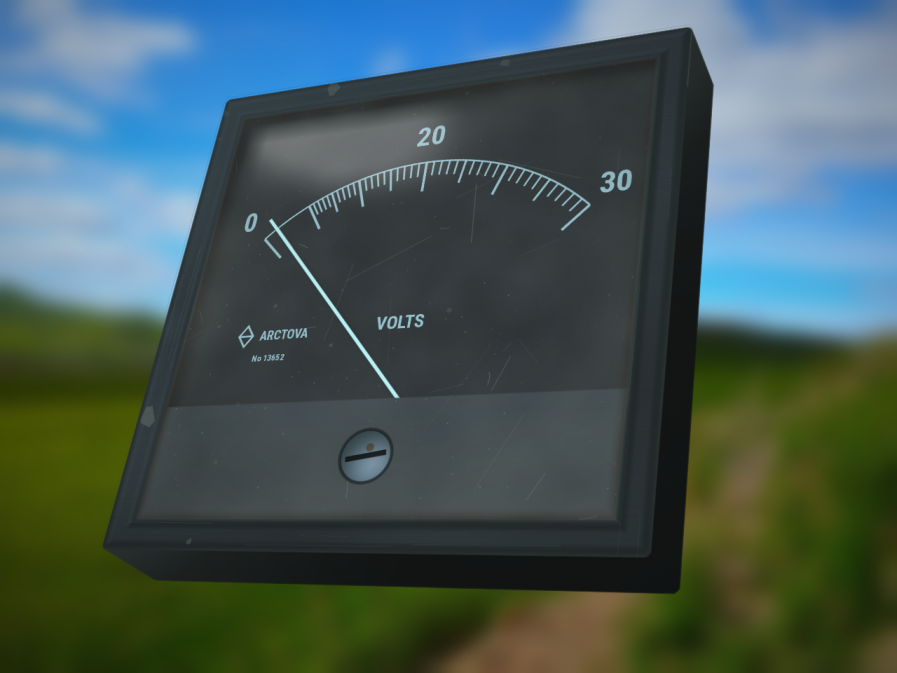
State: 5 V
